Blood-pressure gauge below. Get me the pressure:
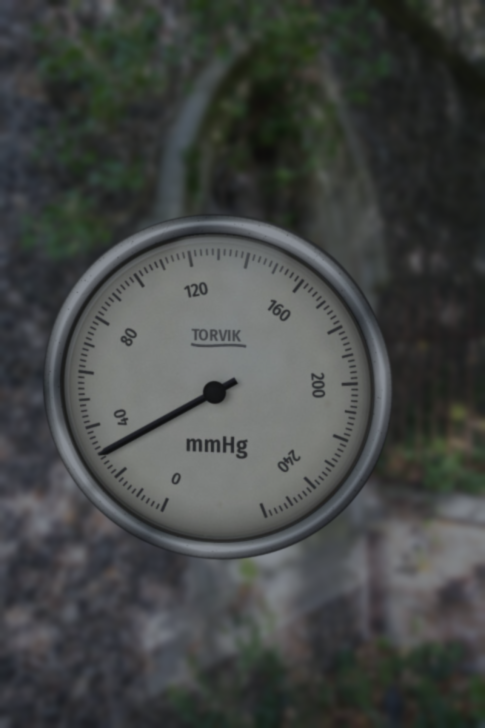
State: 30 mmHg
